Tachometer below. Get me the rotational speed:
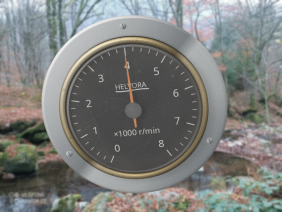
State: 4000 rpm
